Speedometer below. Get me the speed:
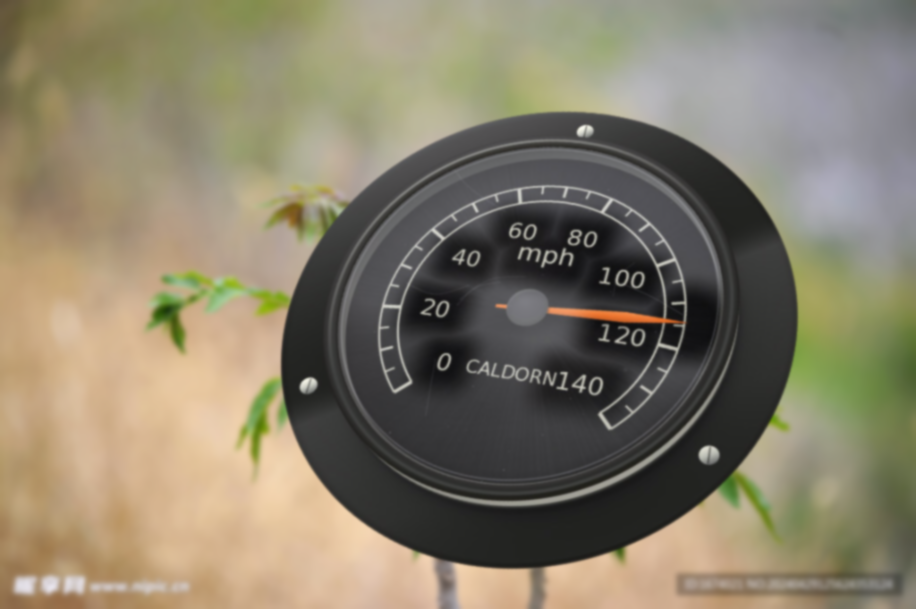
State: 115 mph
